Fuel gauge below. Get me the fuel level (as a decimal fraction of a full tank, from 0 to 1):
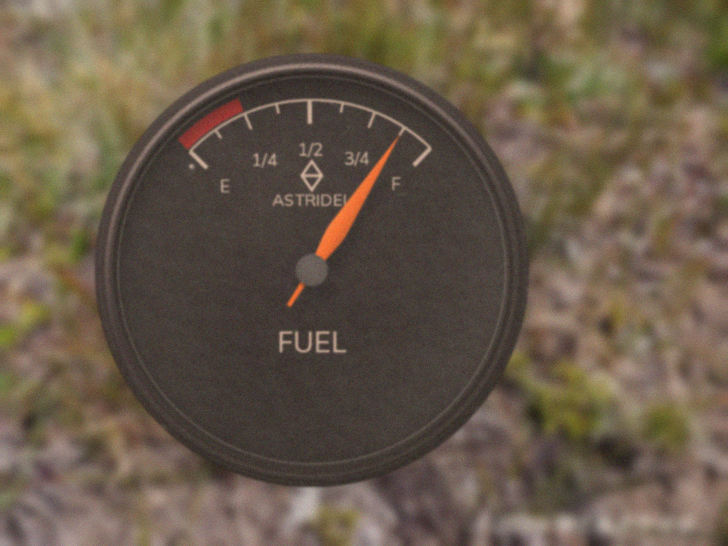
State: 0.875
